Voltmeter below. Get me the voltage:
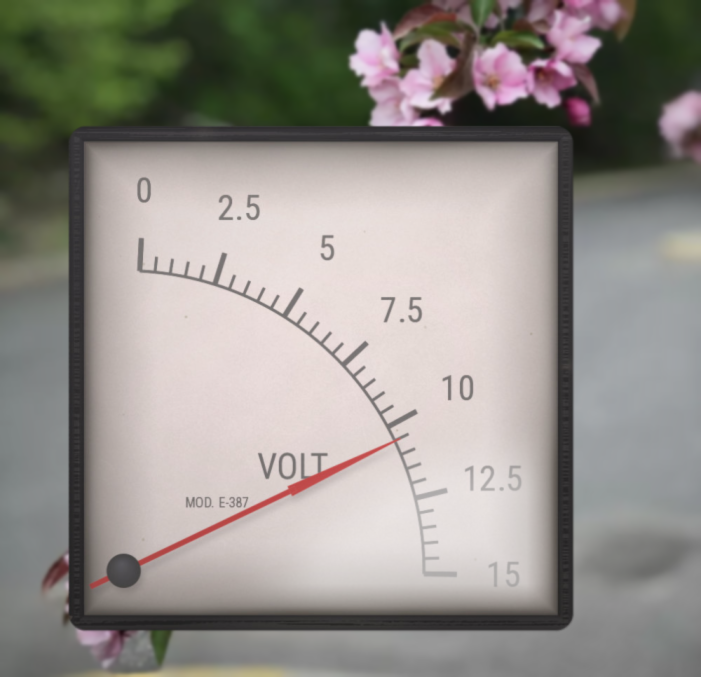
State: 10.5 V
